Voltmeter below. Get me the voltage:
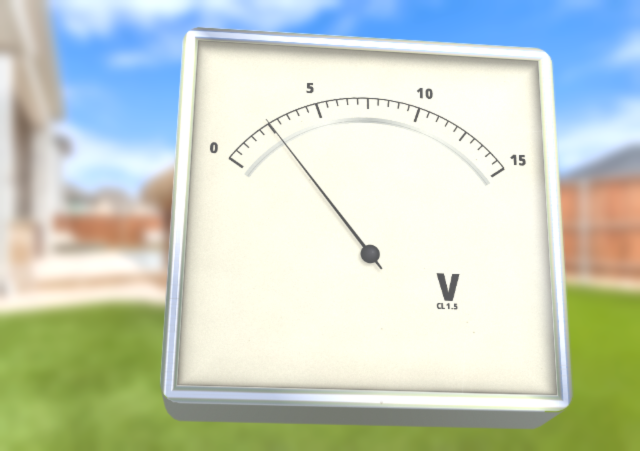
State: 2.5 V
